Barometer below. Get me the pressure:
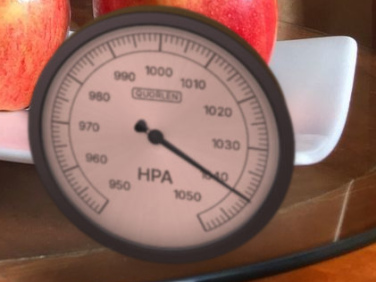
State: 1040 hPa
